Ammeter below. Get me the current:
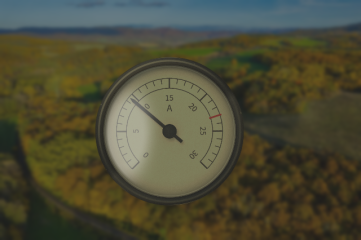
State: 9.5 A
